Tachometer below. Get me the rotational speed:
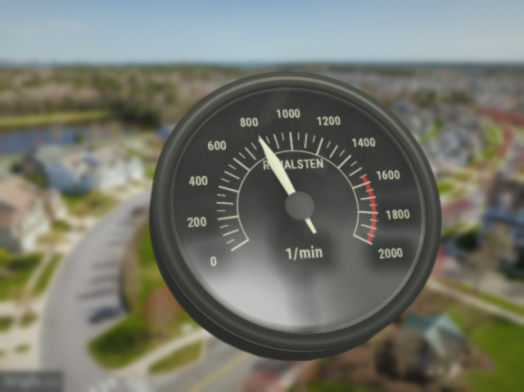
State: 800 rpm
